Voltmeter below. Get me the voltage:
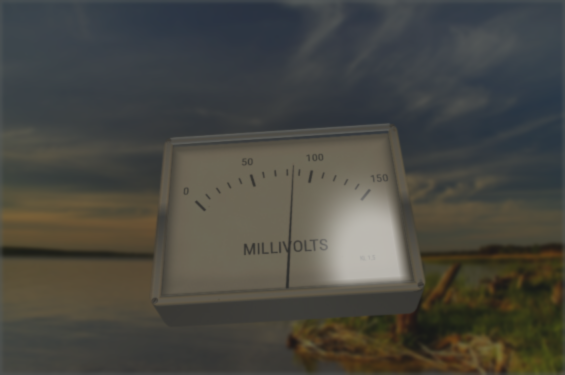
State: 85 mV
